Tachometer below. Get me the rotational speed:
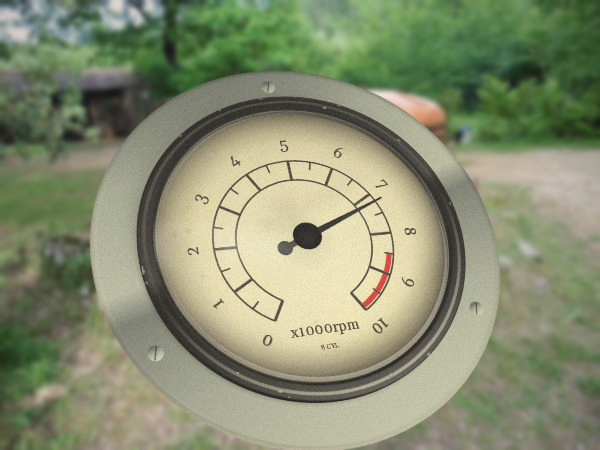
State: 7250 rpm
